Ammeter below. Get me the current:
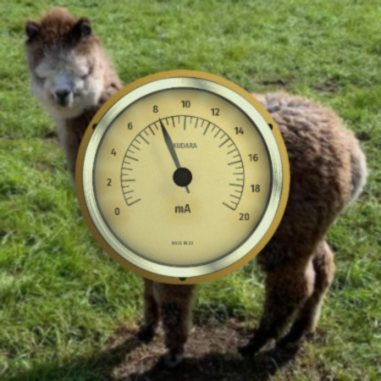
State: 8 mA
